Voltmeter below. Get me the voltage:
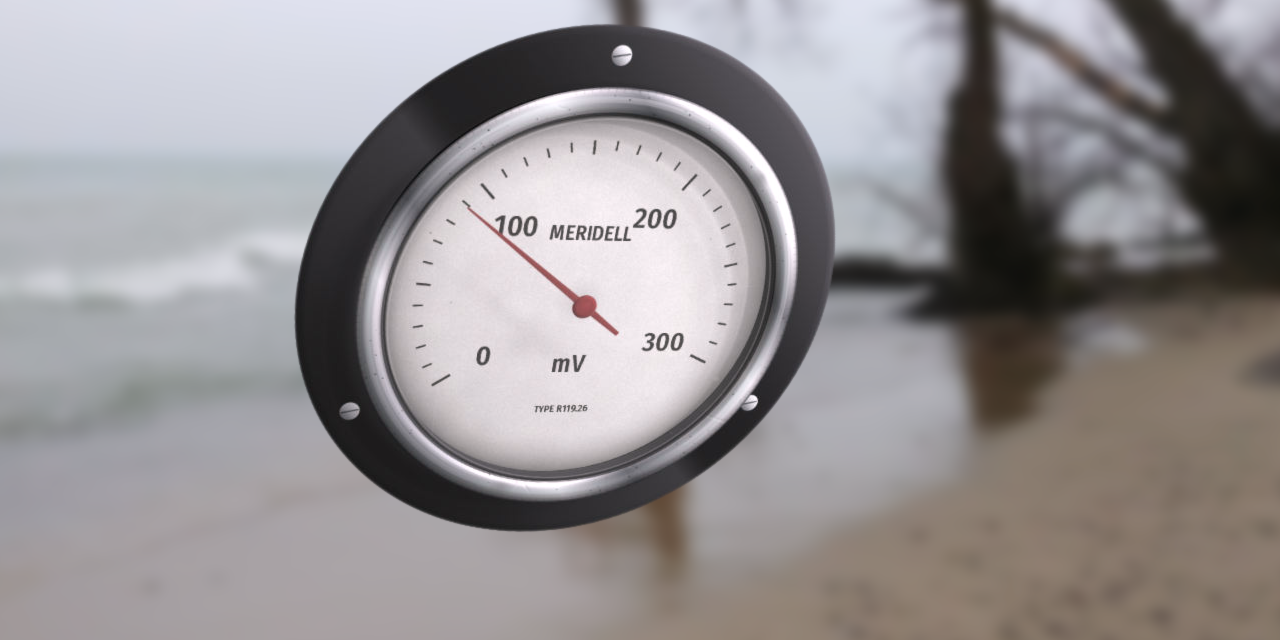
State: 90 mV
